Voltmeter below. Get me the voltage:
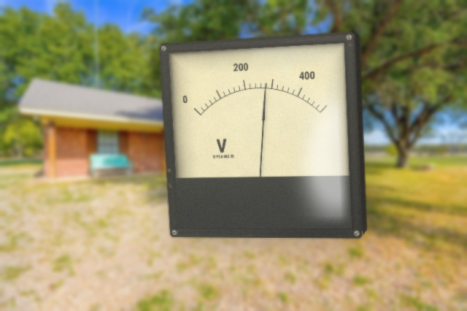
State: 280 V
